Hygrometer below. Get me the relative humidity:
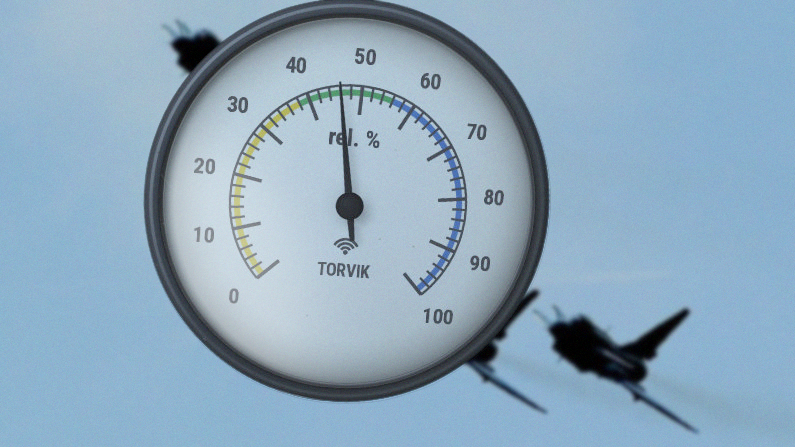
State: 46 %
